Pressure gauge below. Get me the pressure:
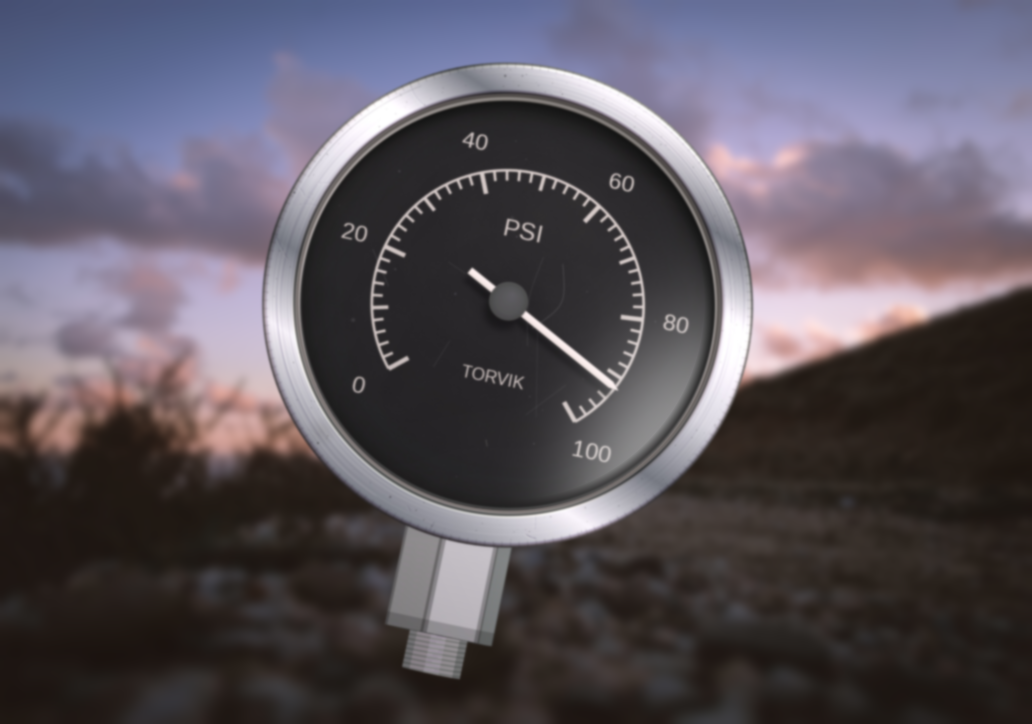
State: 92 psi
